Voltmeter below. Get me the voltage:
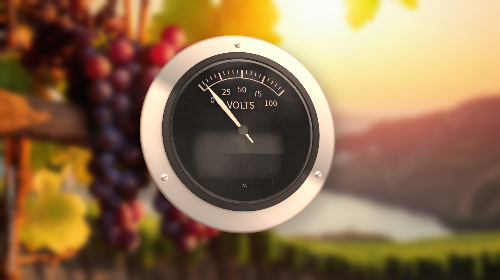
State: 5 V
